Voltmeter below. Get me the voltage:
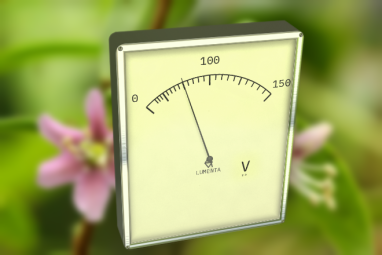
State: 75 V
